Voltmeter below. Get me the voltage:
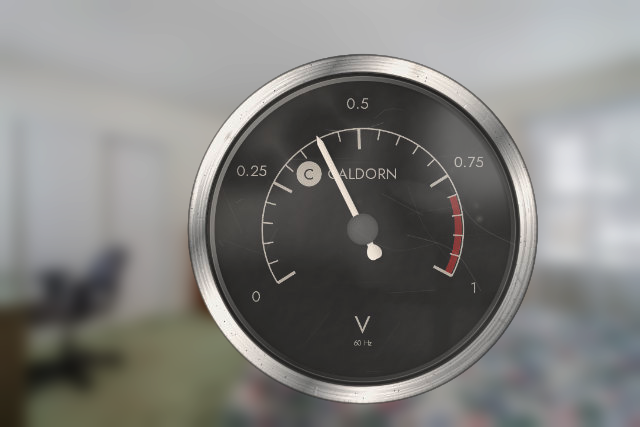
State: 0.4 V
